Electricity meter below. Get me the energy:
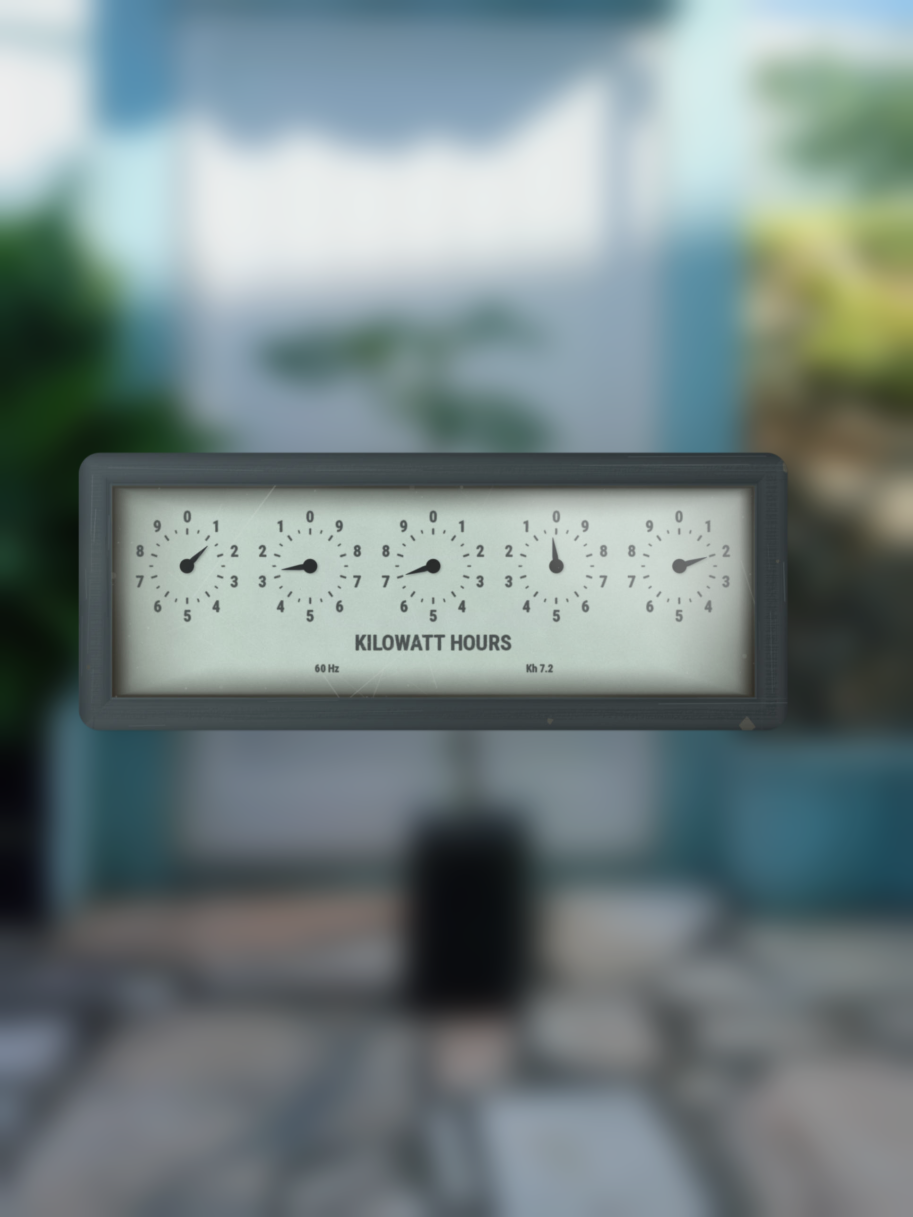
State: 12702 kWh
